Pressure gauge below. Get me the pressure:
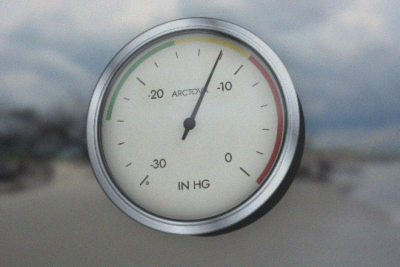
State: -12 inHg
